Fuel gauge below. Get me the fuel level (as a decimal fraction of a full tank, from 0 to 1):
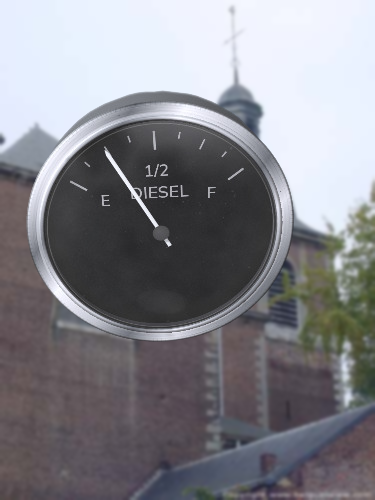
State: 0.25
